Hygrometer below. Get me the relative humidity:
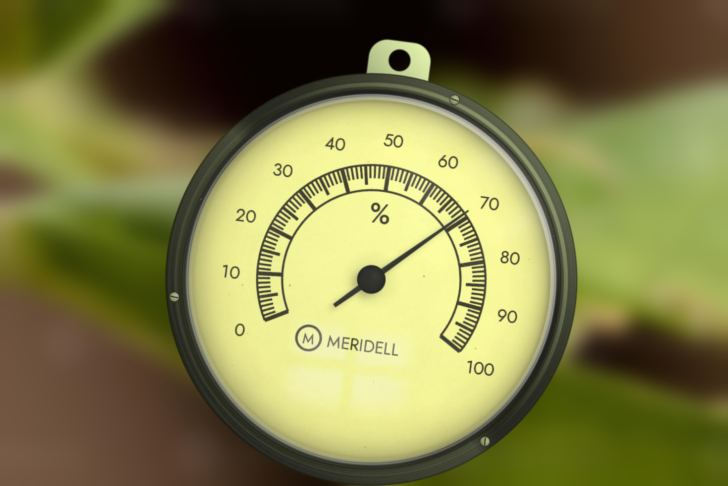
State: 69 %
